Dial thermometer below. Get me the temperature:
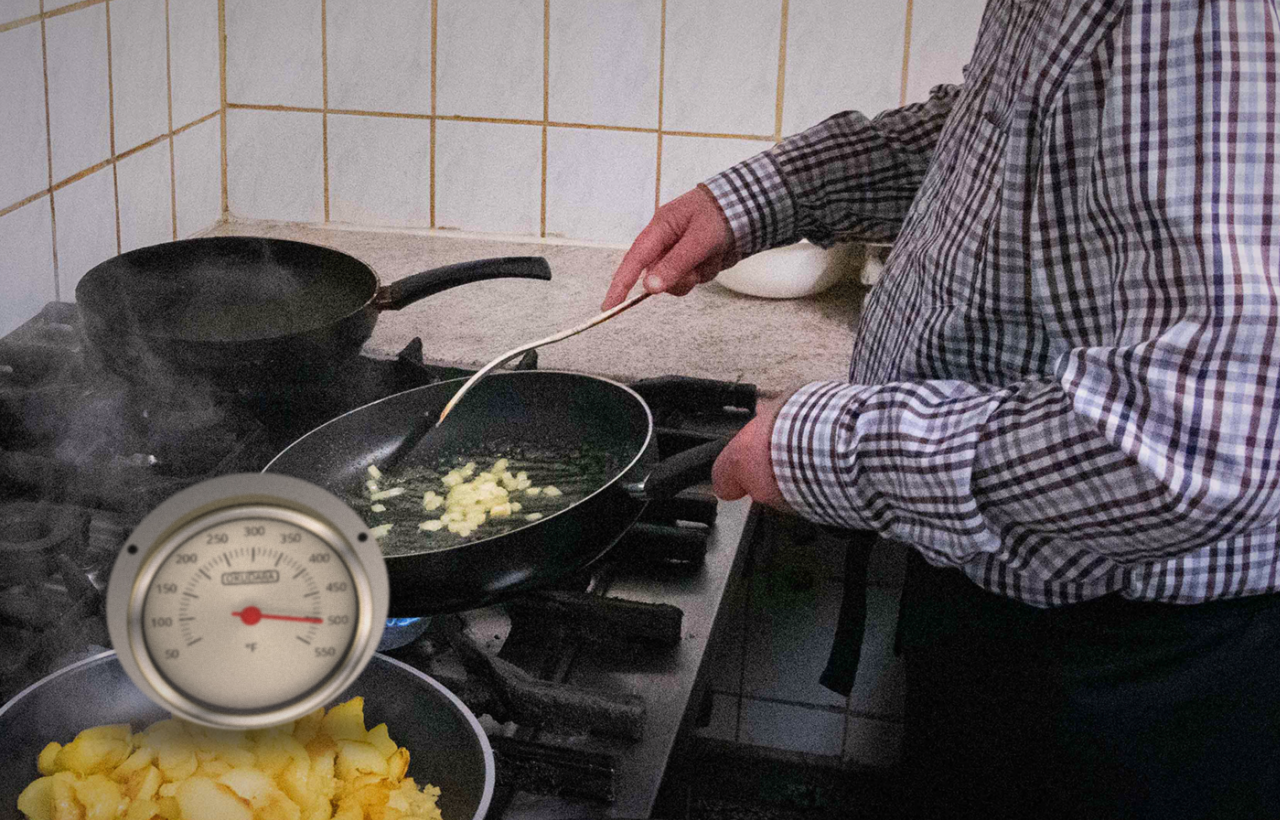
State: 500 °F
